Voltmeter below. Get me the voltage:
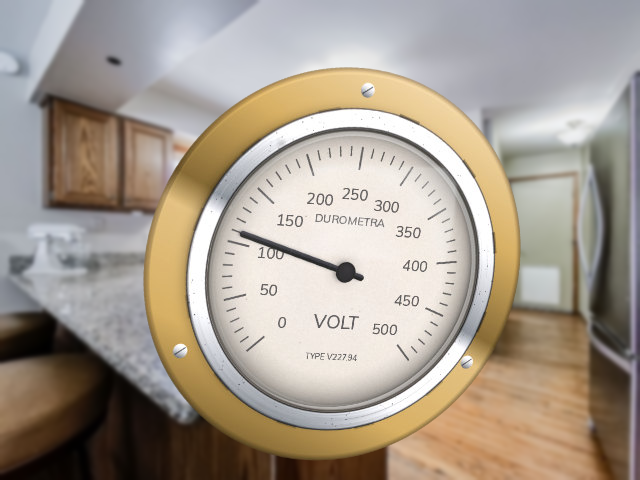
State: 110 V
